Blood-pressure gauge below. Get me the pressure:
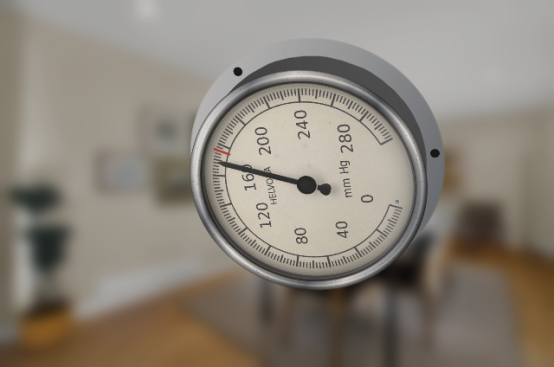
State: 170 mmHg
